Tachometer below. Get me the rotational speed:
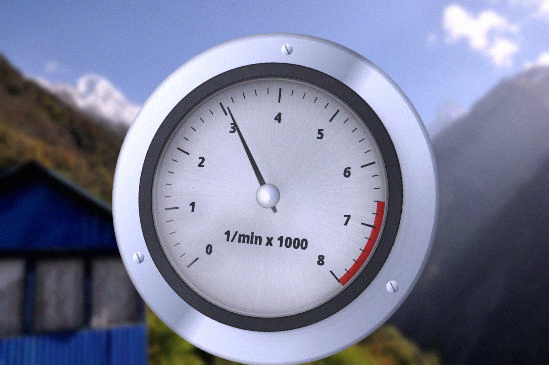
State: 3100 rpm
